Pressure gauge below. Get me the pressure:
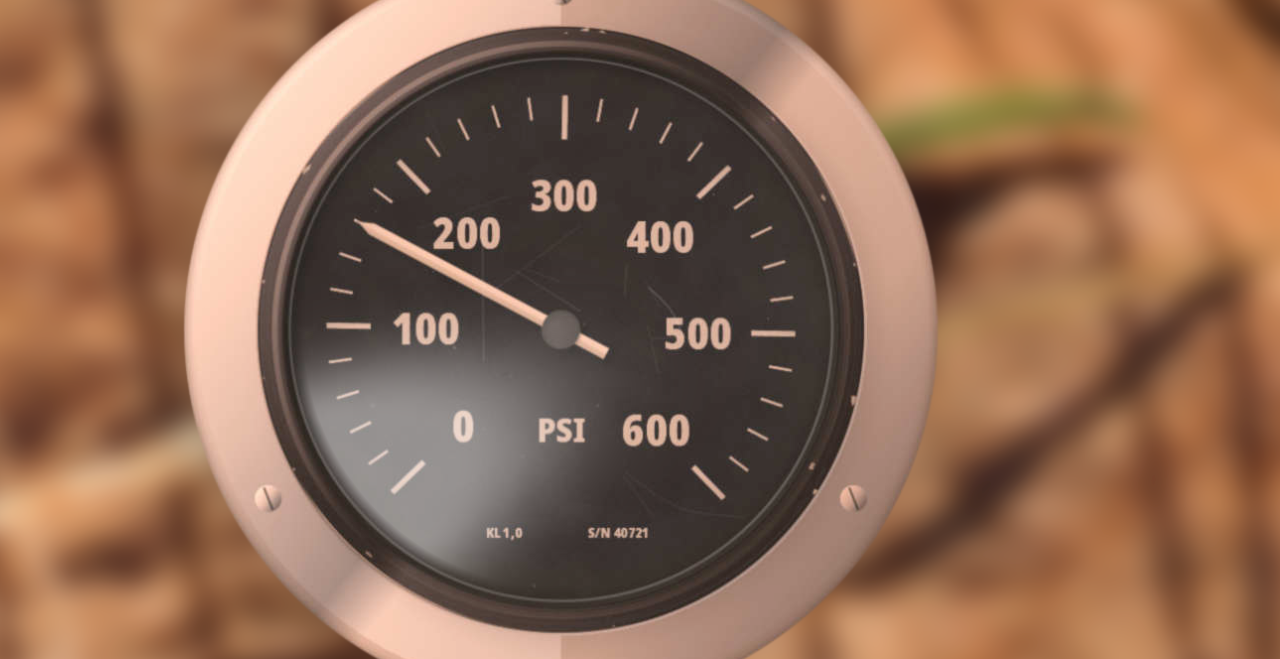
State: 160 psi
